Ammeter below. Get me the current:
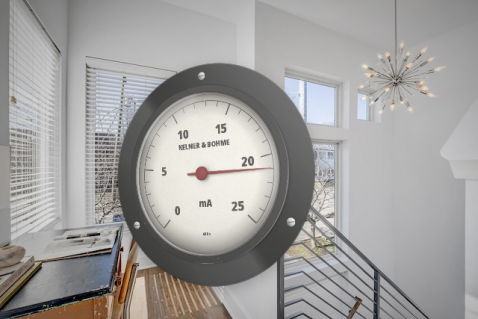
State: 21 mA
